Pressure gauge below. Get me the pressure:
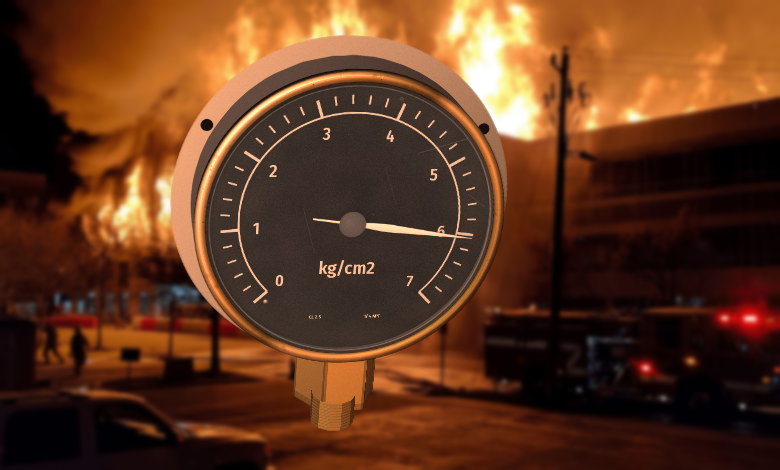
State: 6 kg/cm²
